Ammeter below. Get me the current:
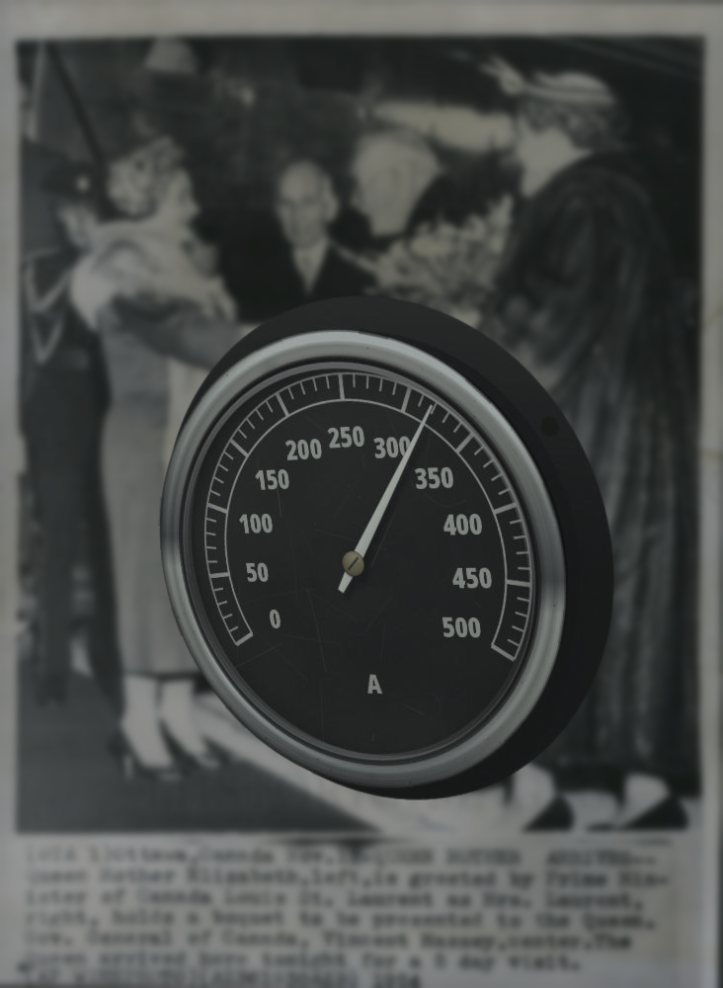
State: 320 A
